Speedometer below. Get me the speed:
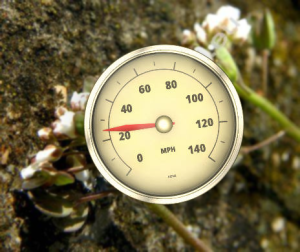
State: 25 mph
